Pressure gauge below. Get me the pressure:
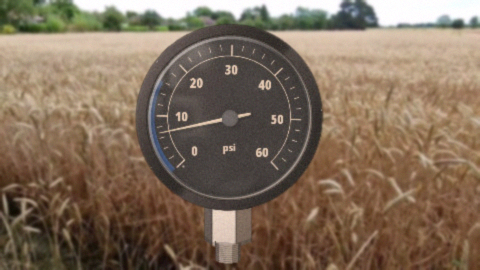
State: 7 psi
